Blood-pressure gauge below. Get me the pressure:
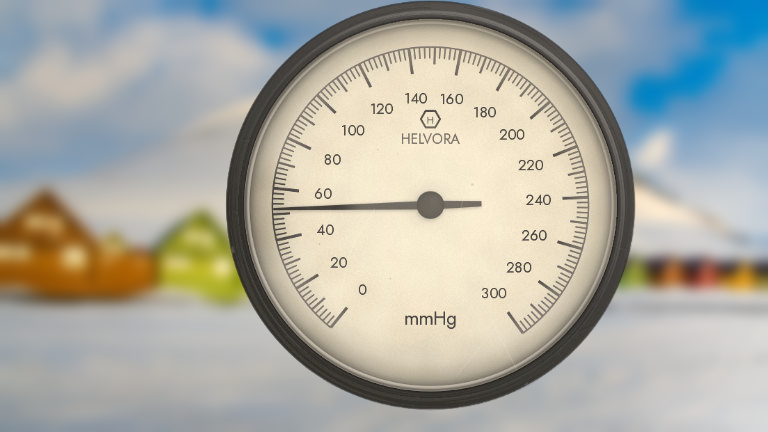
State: 52 mmHg
